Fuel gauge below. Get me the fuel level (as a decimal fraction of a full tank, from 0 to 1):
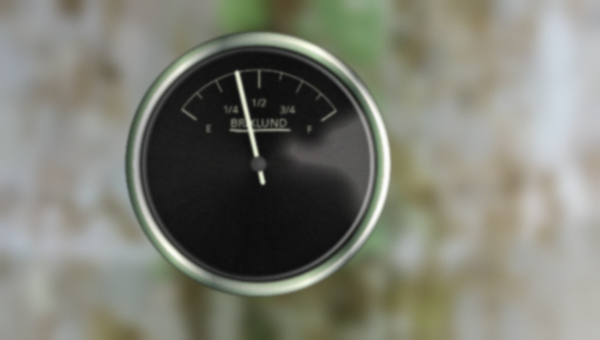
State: 0.375
